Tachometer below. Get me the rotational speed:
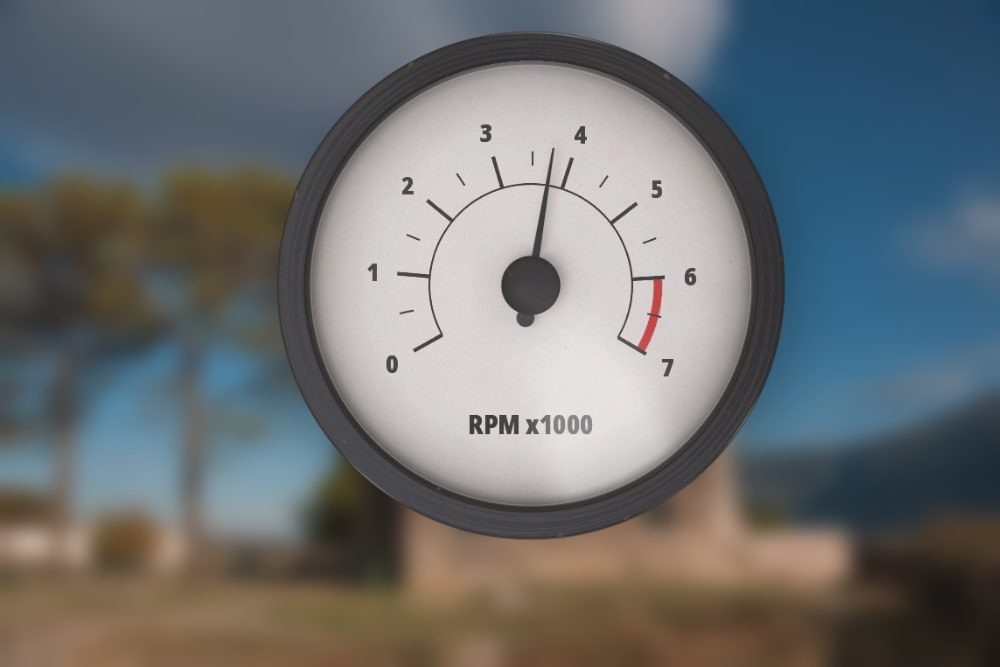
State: 3750 rpm
